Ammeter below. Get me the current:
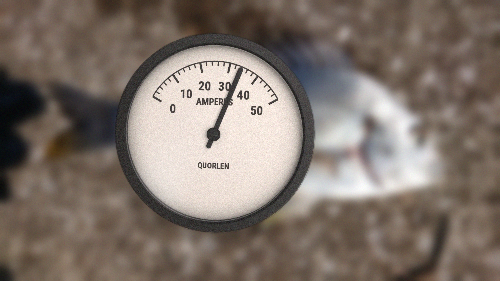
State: 34 A
